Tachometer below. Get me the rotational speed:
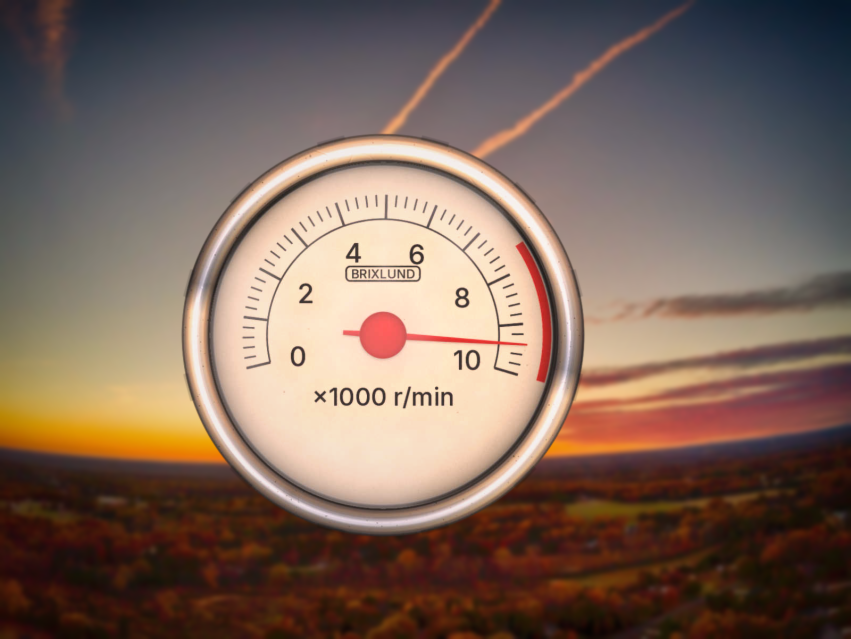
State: 9400 rpm
